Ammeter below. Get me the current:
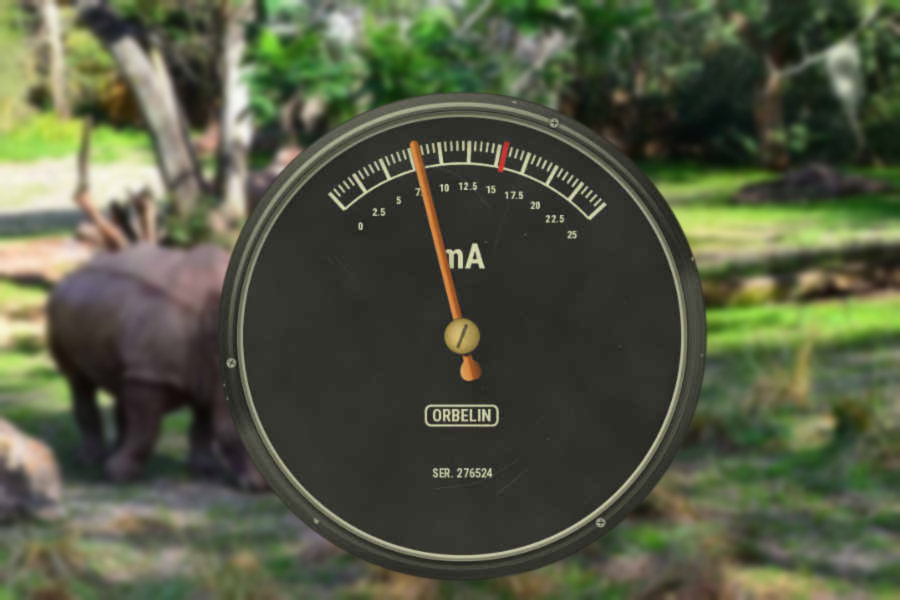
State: 8 mA
